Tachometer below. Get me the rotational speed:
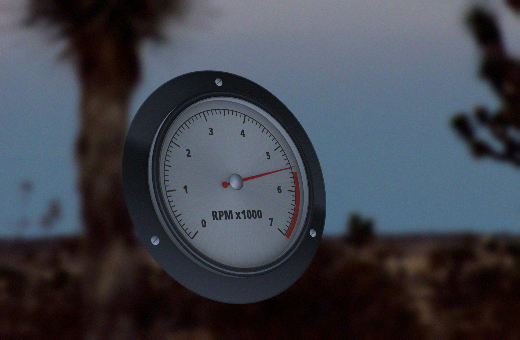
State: 5500 rpm
